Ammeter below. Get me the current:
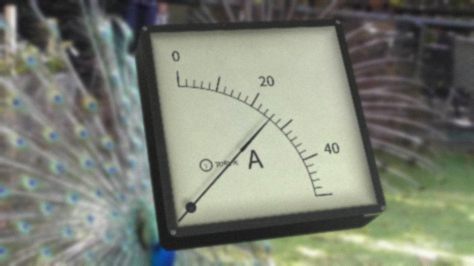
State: 26 A
